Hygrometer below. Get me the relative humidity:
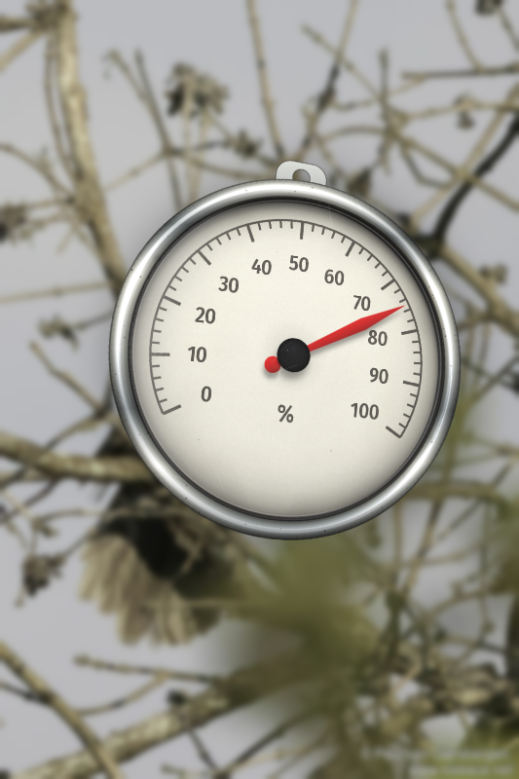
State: 75 %
